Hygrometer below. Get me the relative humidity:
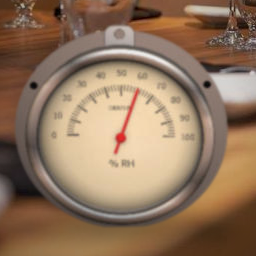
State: 60 %
